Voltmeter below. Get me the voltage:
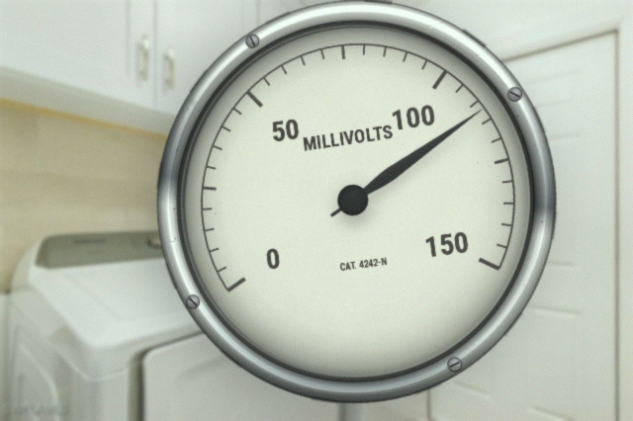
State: 112.5 mV
